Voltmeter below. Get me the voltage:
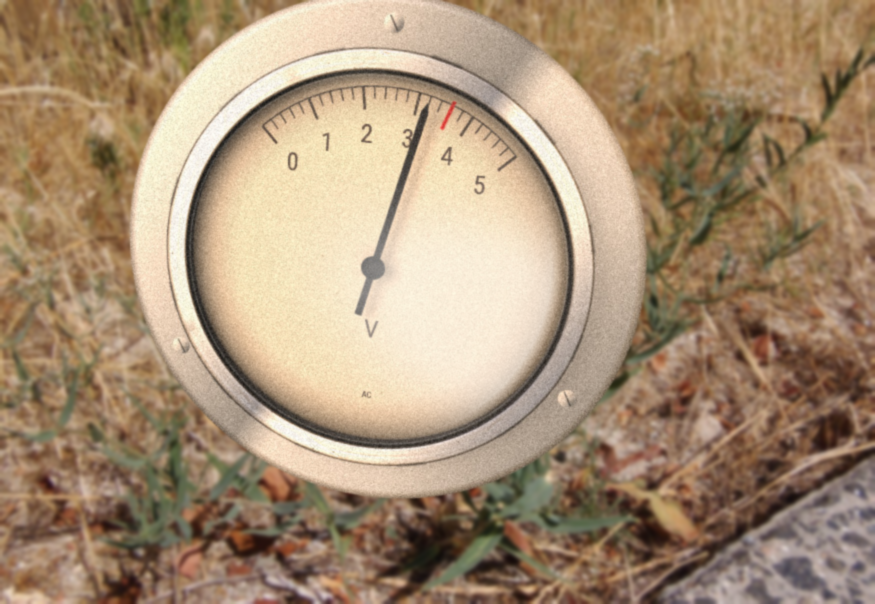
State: 3.2 V
